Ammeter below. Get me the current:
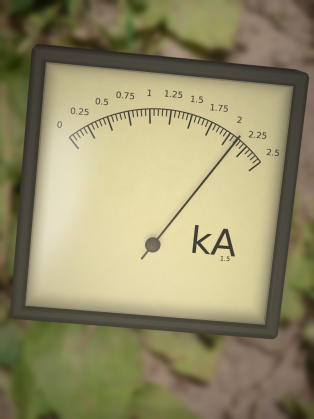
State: 2.1 kA
